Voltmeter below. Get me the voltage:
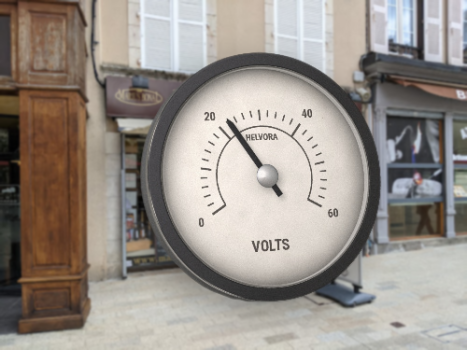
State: 22 V
